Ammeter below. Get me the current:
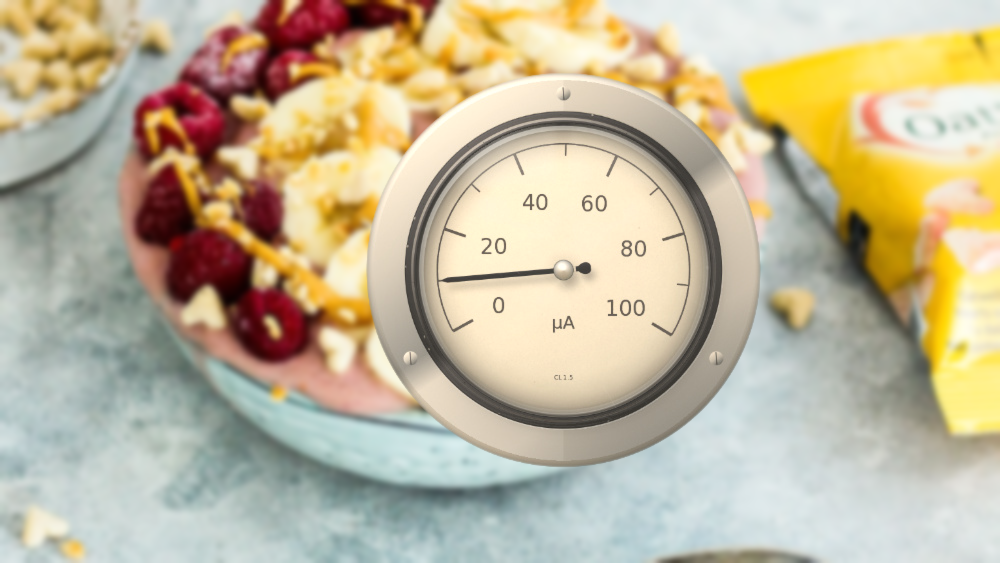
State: 10 µA
